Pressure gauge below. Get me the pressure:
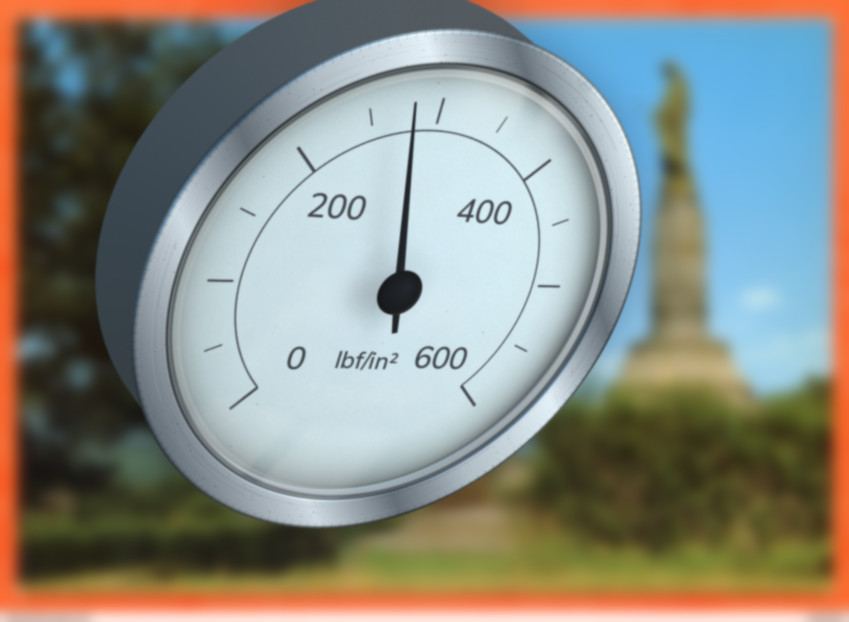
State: 275 psi
